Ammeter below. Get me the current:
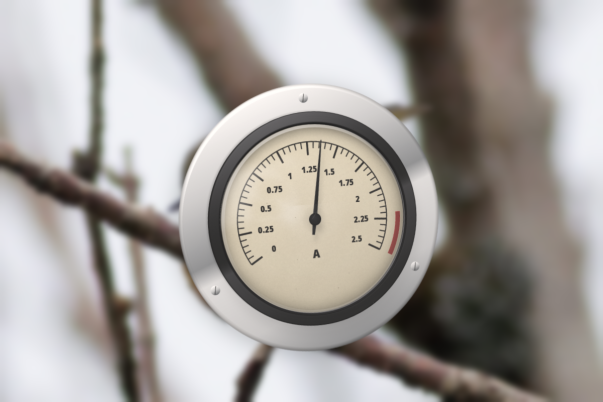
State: 1.35 A
